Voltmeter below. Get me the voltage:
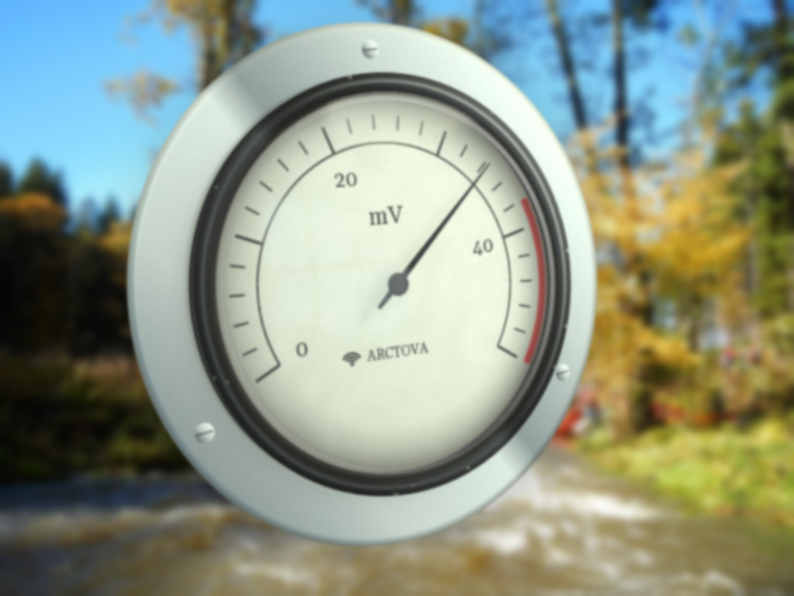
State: 34 mV
